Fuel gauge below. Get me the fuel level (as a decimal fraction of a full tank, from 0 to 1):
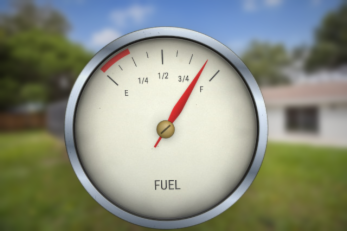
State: 0.875
